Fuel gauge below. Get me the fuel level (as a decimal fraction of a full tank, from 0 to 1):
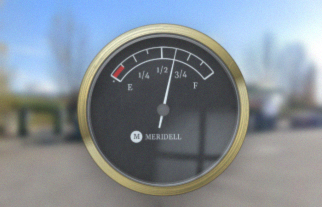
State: 0.625
